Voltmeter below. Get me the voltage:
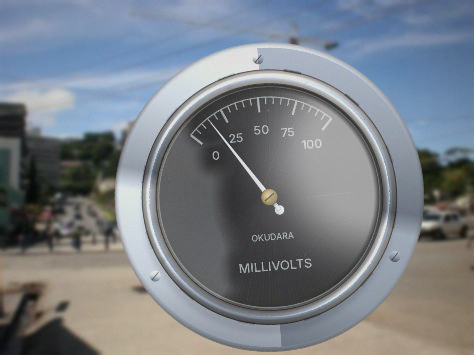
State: 15 mV
